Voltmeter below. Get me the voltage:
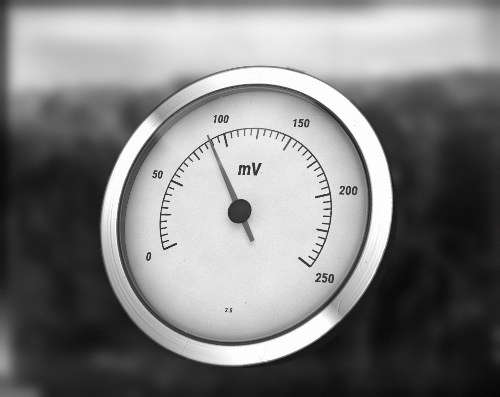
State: 90 mV
